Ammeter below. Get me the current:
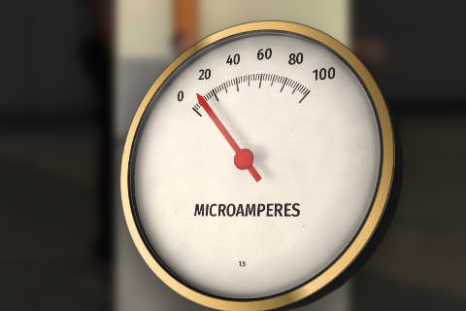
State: 10 µA
